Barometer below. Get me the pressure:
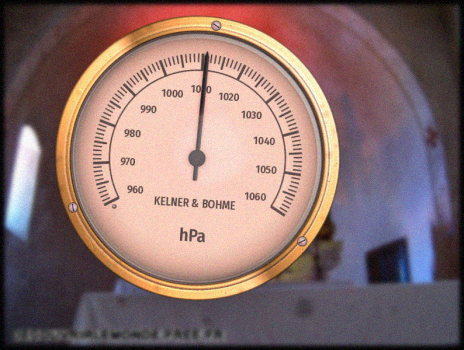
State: 1011 hPa
